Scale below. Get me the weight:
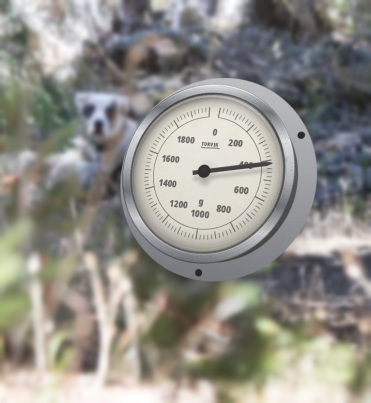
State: 420 g
